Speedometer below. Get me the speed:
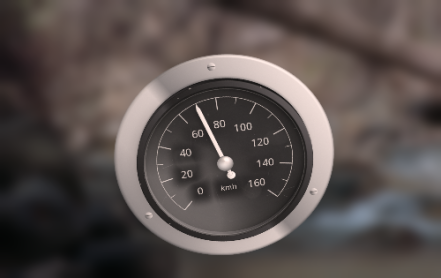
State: 70 km/h
